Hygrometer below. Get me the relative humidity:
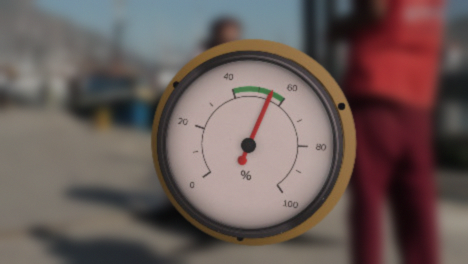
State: 55 %
